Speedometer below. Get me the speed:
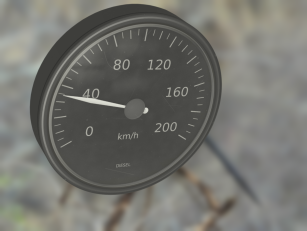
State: 35 km/h
